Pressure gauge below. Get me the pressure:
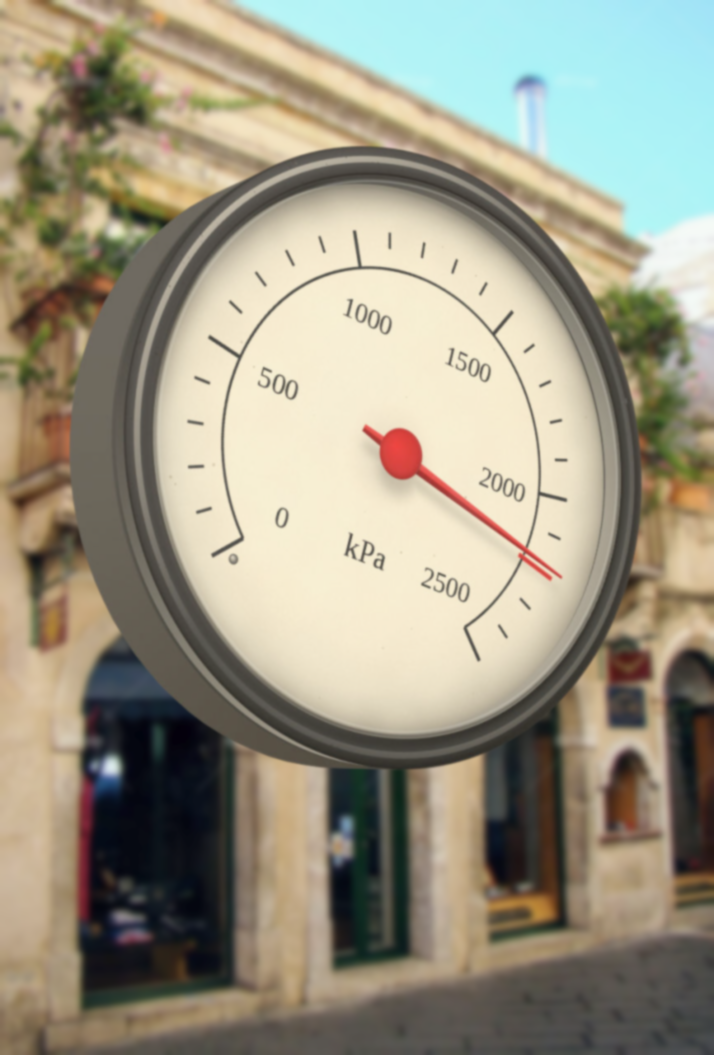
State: 2200 kPa
